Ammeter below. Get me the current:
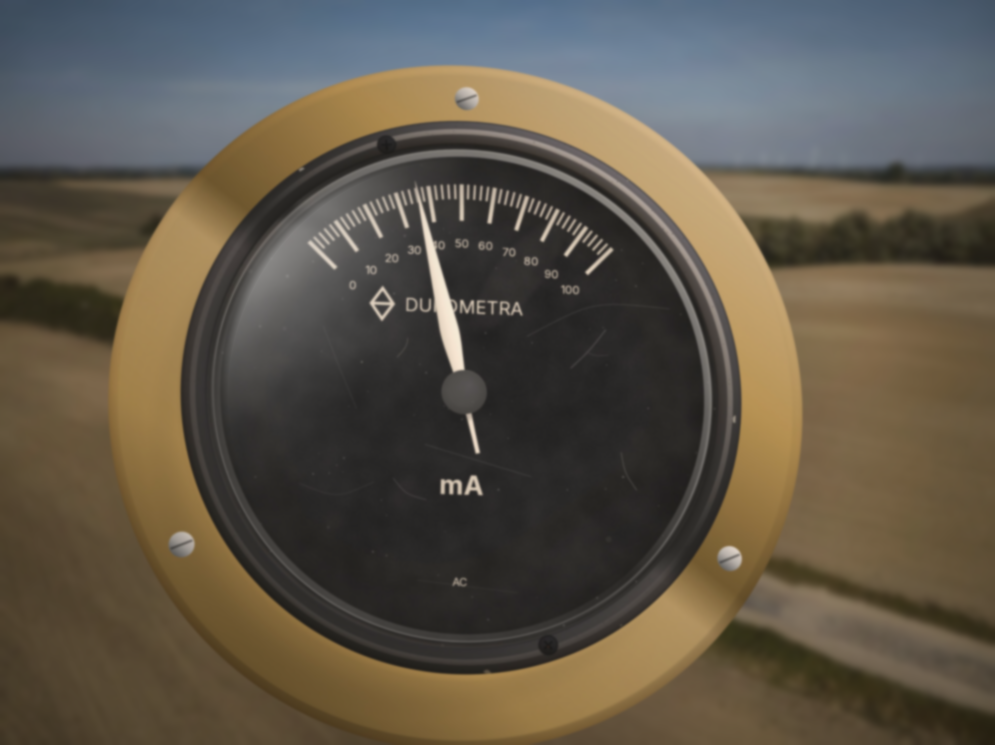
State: 36 mA
